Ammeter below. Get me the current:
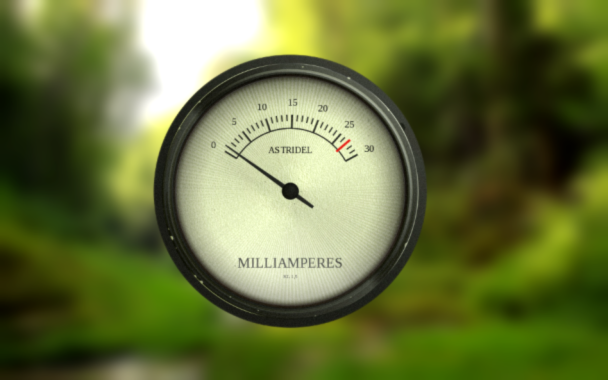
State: 1 mA
